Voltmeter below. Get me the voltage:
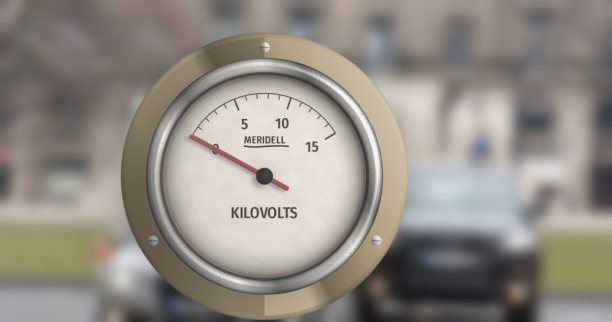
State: 0 kV
